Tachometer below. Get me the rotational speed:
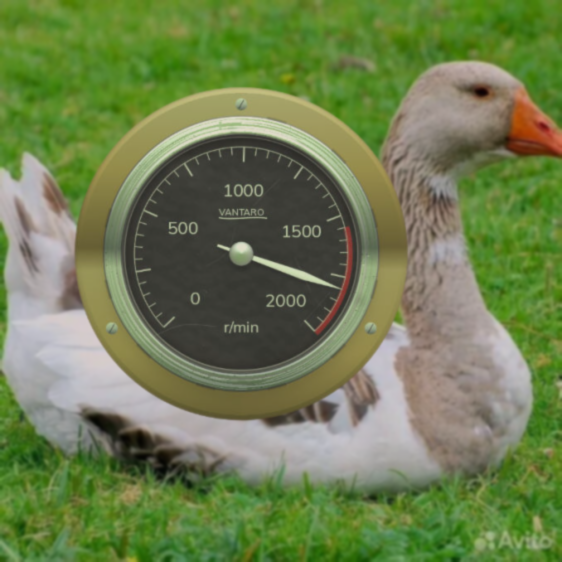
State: 1800 rpm
